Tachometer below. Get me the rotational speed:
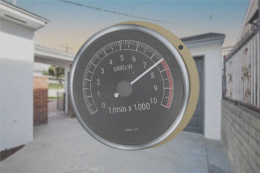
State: 7500 rpm
